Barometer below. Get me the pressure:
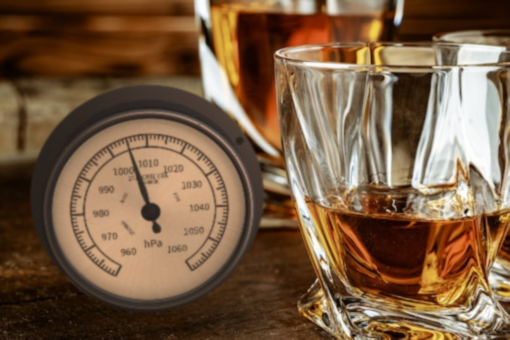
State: 1005 hPa
